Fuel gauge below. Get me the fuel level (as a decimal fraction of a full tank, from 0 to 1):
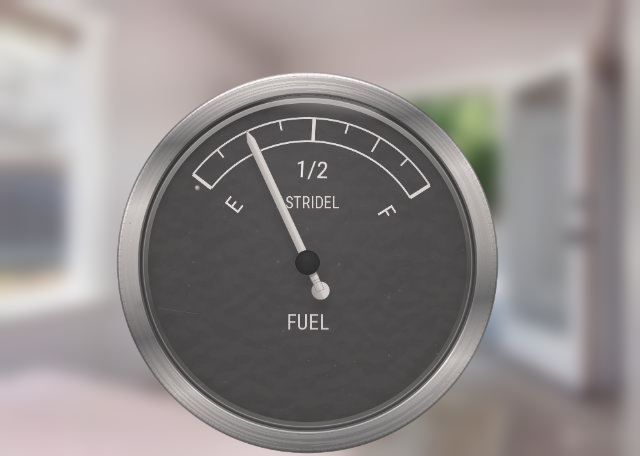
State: 0.25
